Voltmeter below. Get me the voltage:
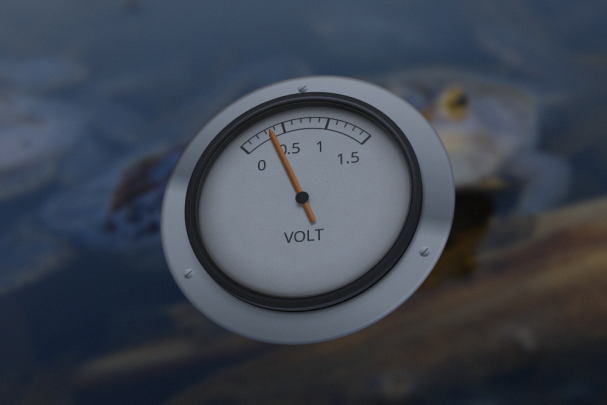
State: 0.35 V
